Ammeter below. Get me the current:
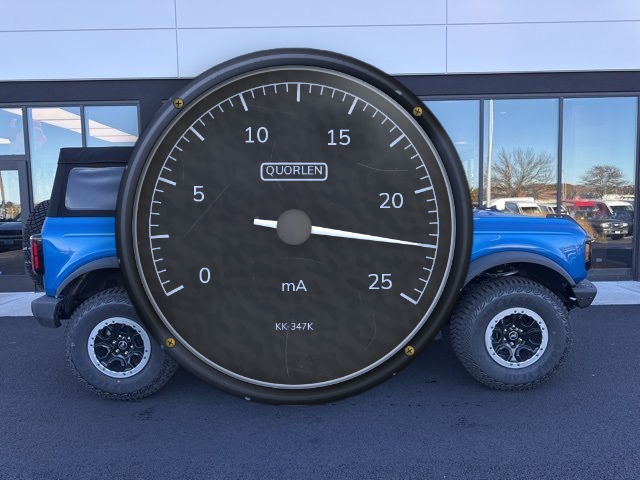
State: 22.5 mA
